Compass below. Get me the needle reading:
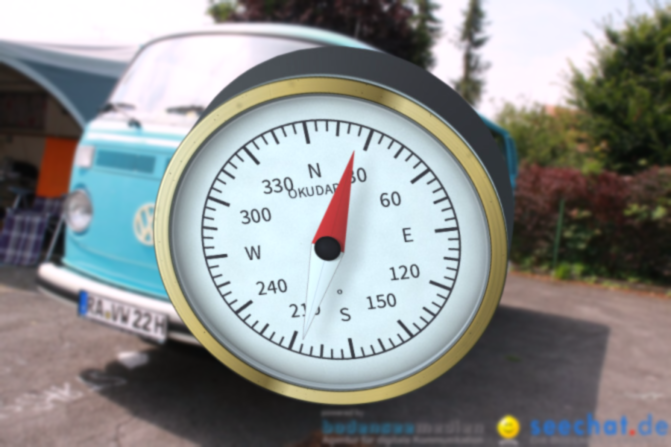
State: 25 °
